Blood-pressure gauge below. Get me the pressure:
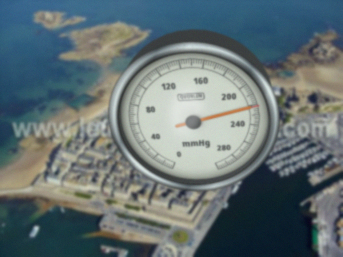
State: 220 mmHg
